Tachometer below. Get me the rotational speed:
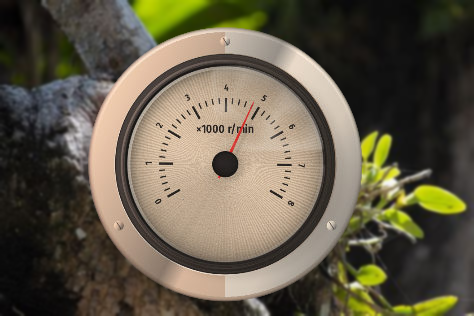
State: 4800 rpm
